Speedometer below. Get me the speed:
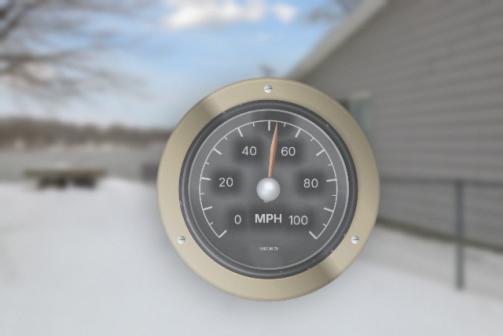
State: 52.5 mph
